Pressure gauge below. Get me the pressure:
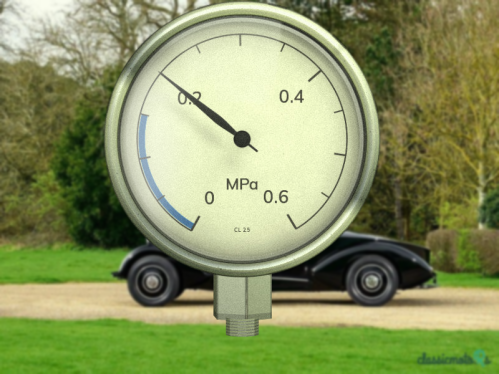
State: 0.2 MPa
